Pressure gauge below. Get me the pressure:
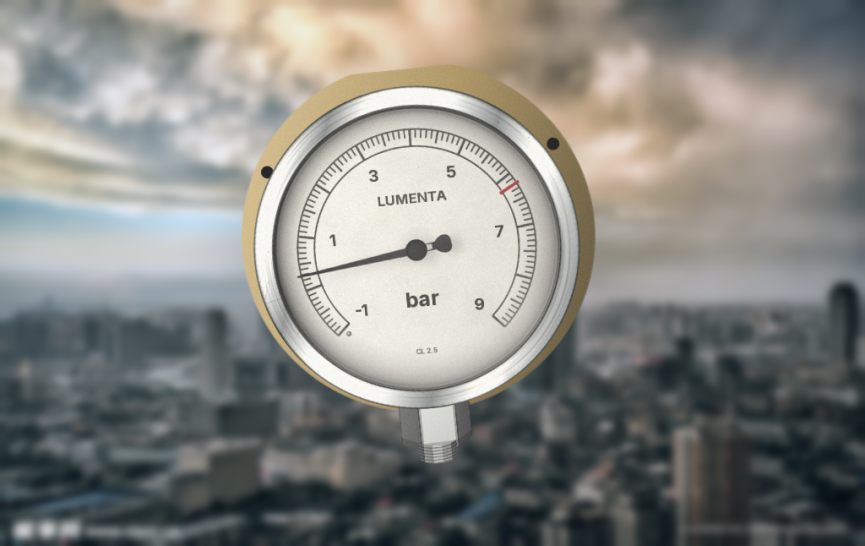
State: 0.3 bar
